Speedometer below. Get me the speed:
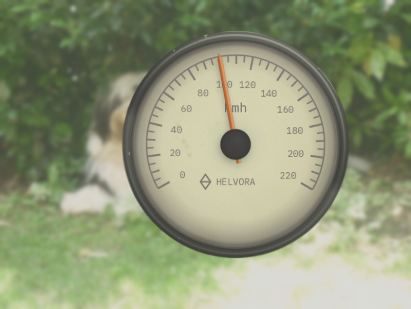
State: 100 km/h
